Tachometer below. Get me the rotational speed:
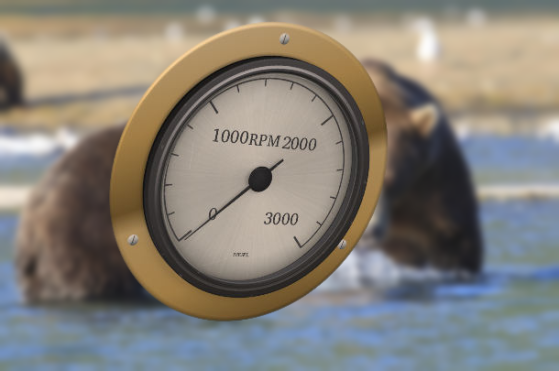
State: 0 rpm
